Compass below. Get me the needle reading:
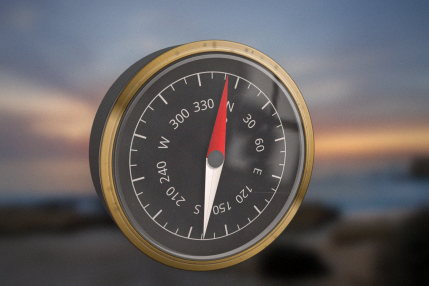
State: 350 °
